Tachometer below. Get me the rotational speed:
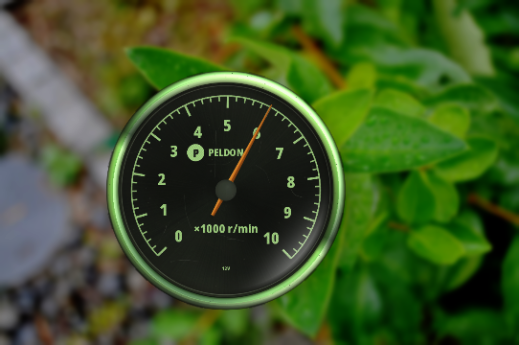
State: 6000 rpm
